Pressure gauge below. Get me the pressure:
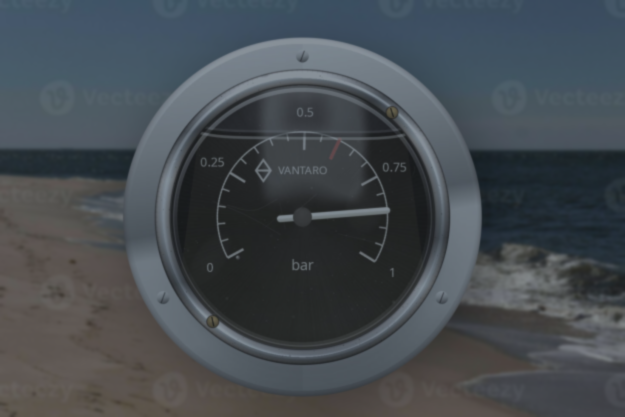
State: 0.85 bar
